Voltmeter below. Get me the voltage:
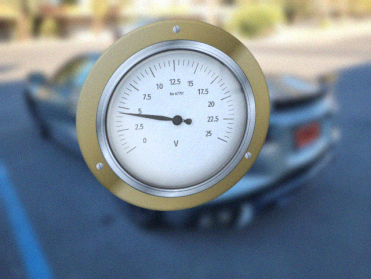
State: 4.5 V
